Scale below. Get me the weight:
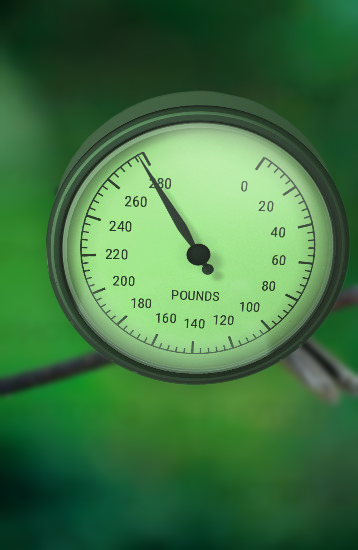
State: 278 lb
